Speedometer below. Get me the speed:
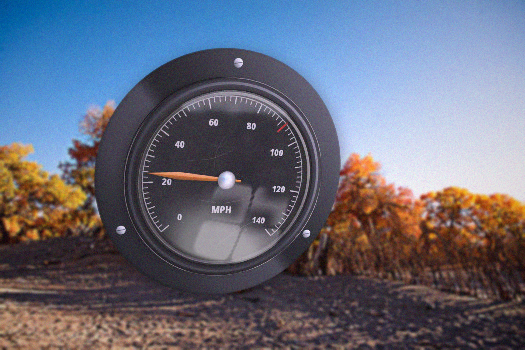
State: 24 mph
